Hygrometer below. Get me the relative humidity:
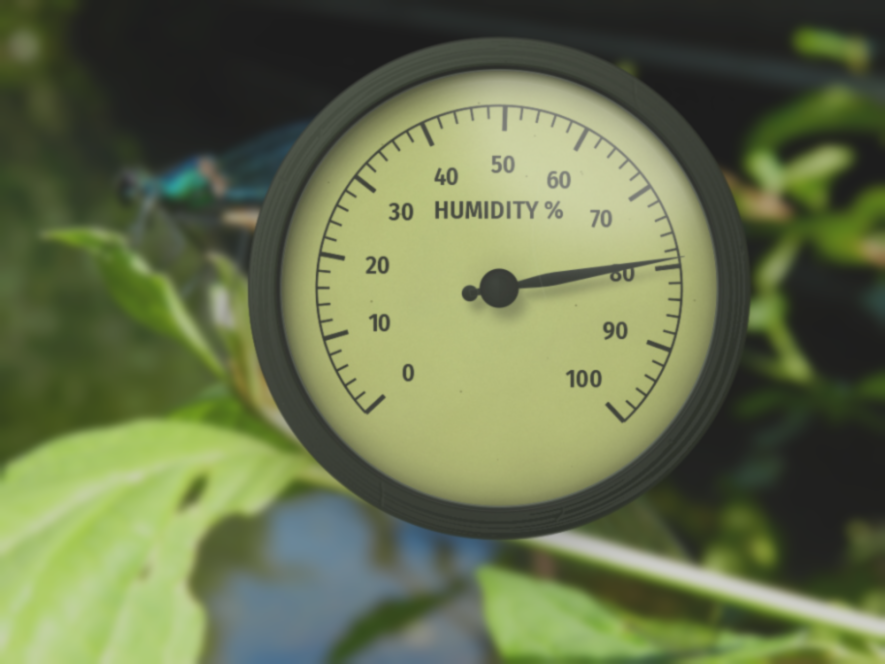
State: 79 %
